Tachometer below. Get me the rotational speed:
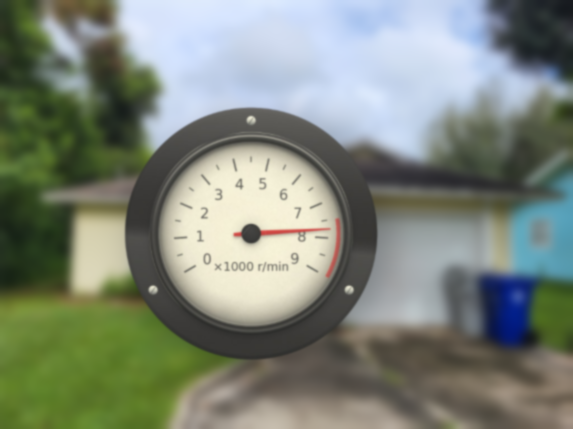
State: 7750 rpm
